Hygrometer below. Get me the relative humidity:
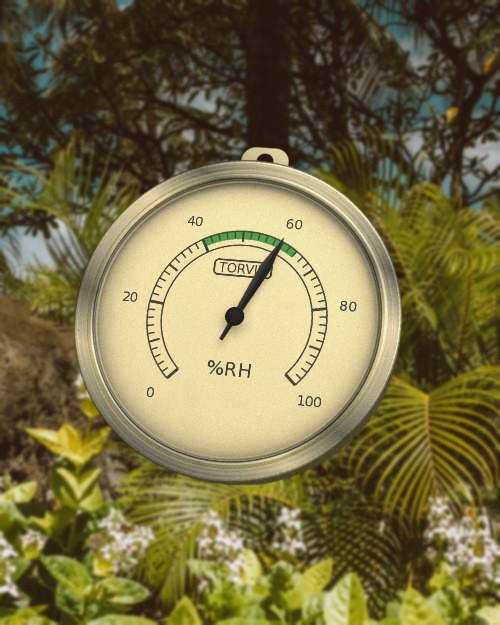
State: 60 %
